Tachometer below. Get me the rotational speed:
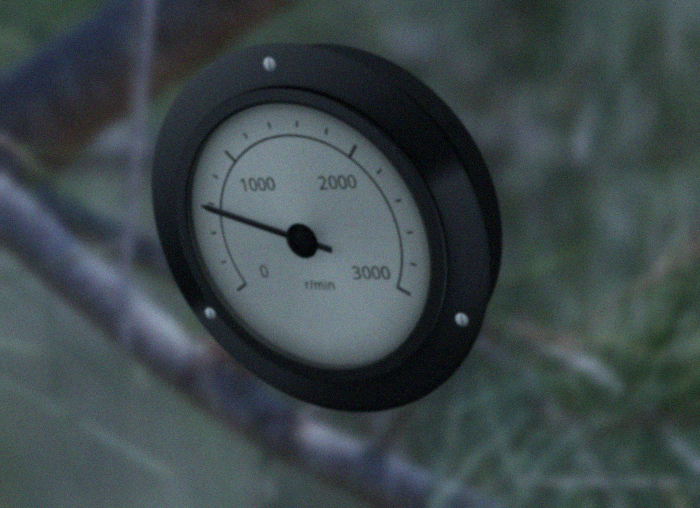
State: 600 rpm
